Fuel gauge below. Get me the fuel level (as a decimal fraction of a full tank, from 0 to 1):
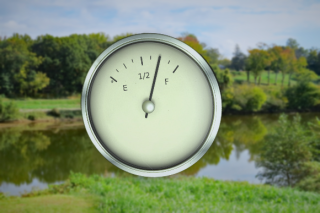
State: 0.75
